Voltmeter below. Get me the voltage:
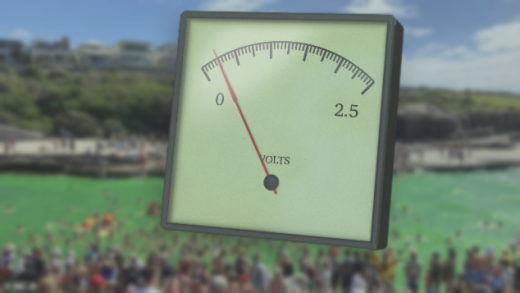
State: 0.25 V
